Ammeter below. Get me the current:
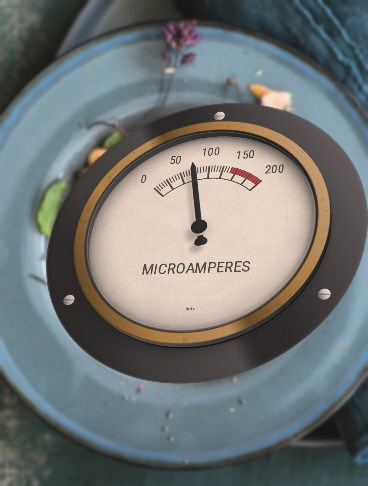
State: 75 µA
